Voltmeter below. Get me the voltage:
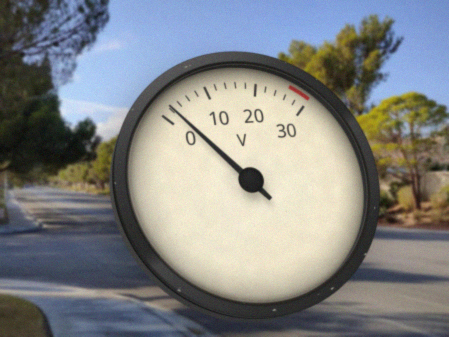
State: 2 V
